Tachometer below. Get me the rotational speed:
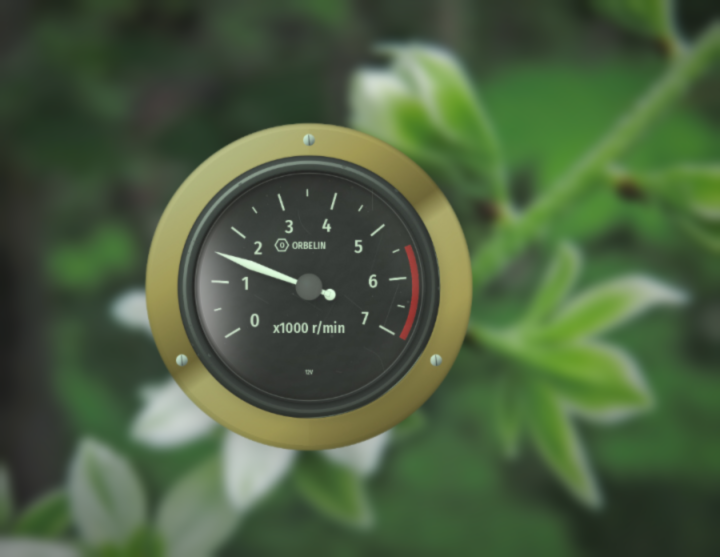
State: 1500 rpm
